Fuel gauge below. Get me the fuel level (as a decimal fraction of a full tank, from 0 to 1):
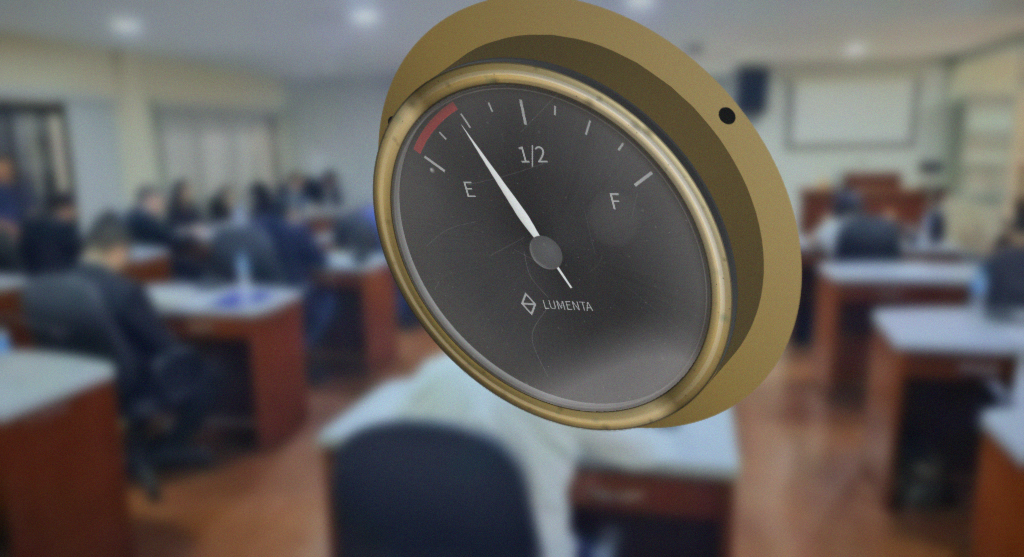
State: 0.25
